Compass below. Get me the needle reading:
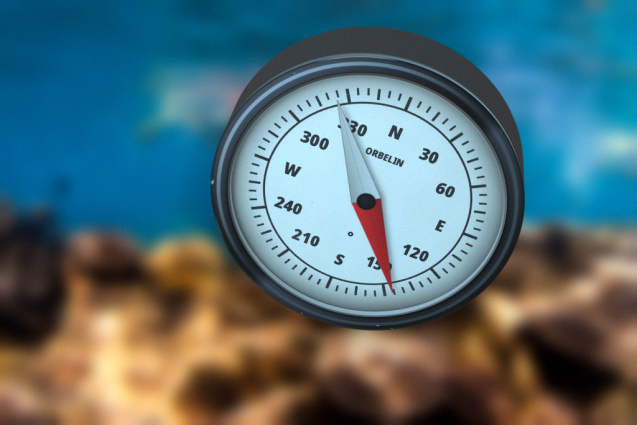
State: 145 °
